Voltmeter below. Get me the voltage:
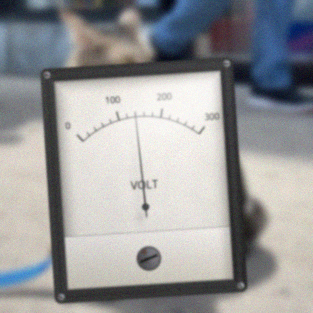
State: 140 V
